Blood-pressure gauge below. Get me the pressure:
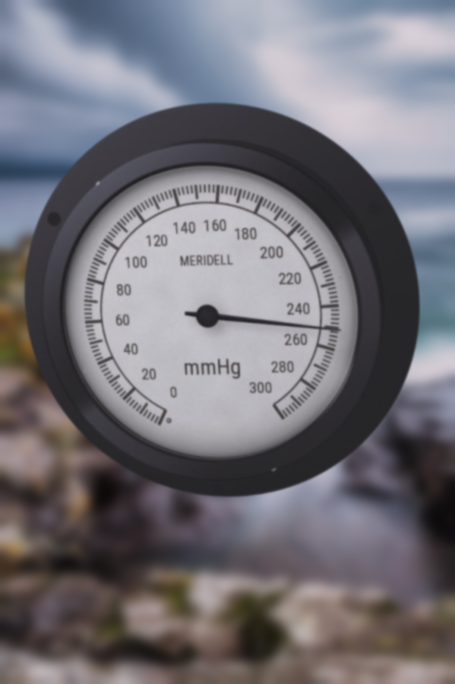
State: 250 mmHg
